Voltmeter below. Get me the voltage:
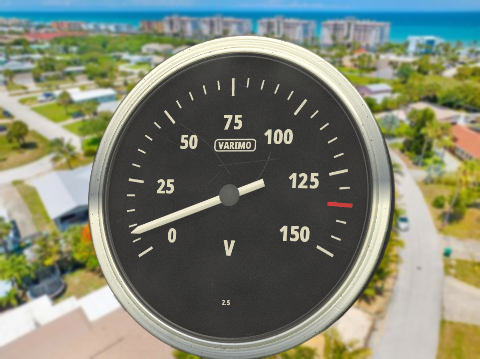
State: 7.5 V
